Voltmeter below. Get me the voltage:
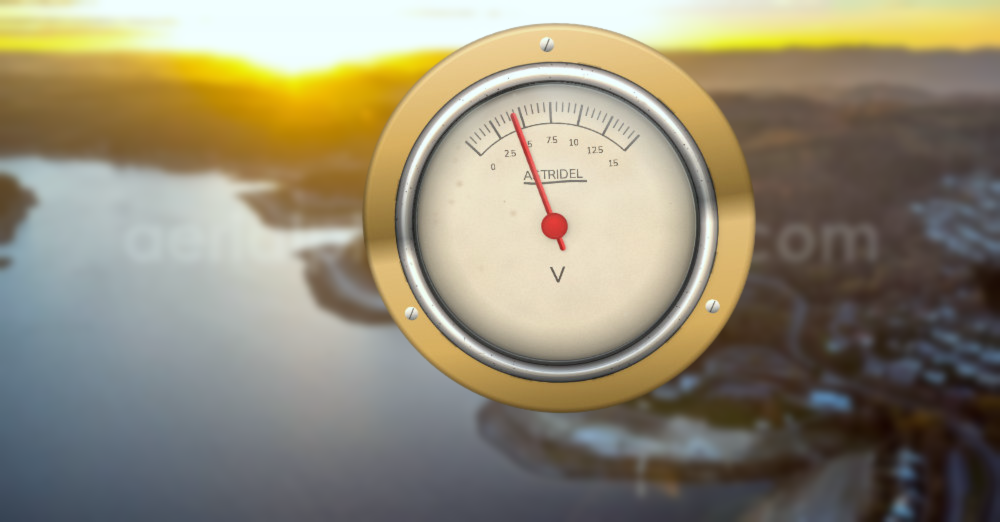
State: 4.5 V
